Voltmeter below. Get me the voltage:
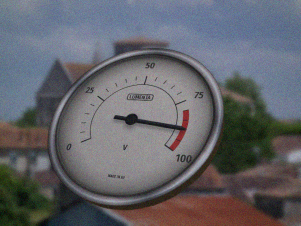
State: 90 V
